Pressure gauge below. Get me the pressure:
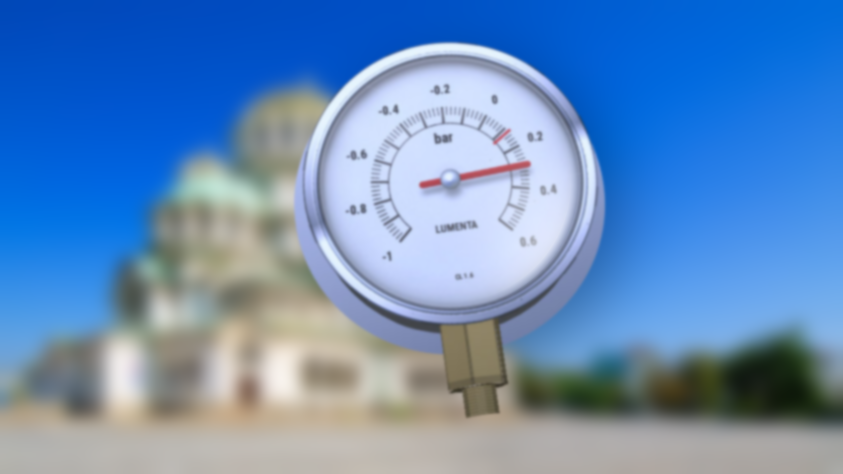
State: 0.3 bar
